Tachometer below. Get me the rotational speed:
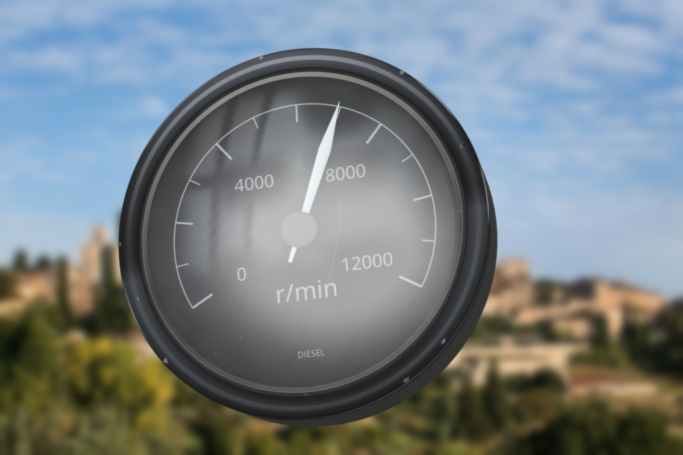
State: 7000 rpm
